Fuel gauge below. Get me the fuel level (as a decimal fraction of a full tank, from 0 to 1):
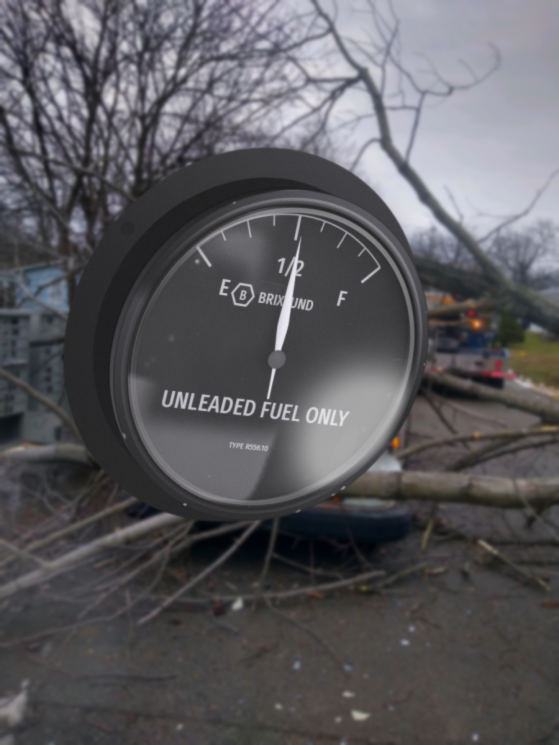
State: 0.5
